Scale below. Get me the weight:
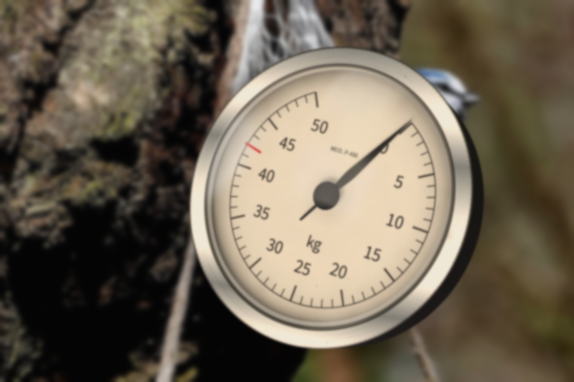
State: 0 kg
